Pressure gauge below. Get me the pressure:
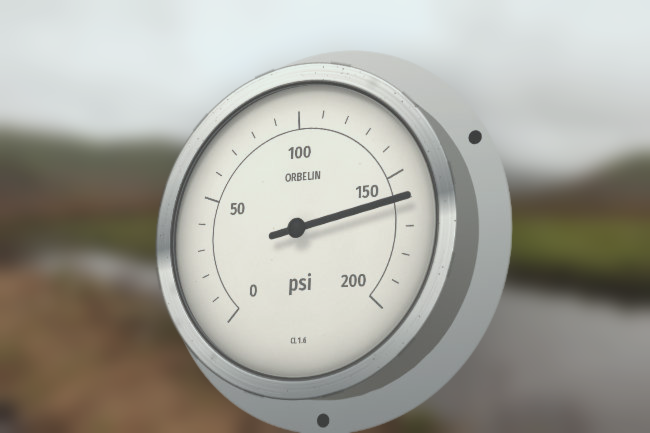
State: 160 psi
